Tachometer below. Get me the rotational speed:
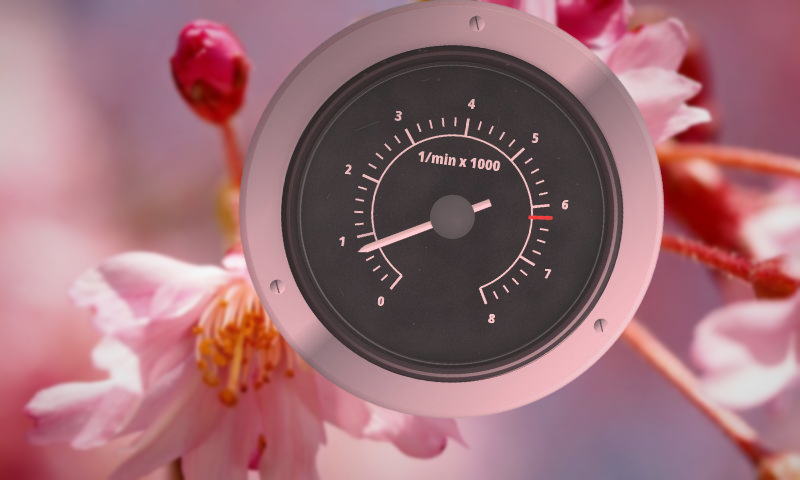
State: 800 rpm
